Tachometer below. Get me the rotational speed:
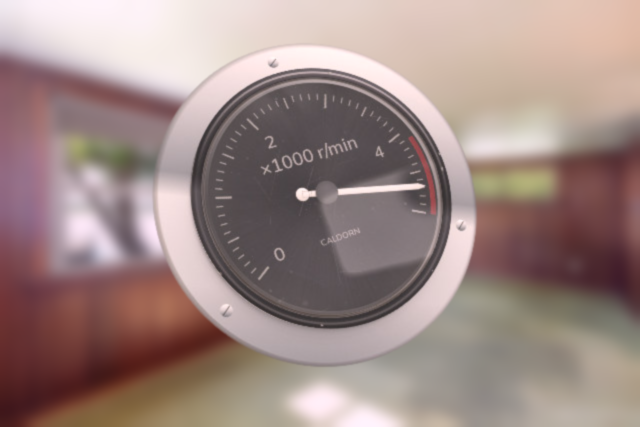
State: 4700 rpm
